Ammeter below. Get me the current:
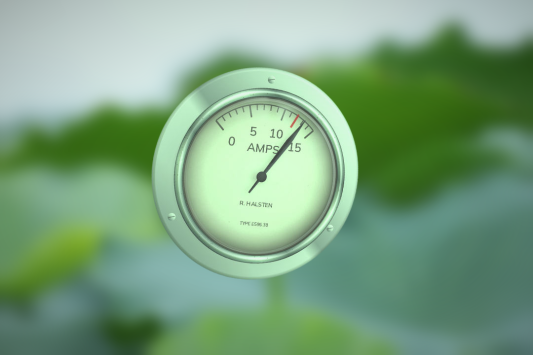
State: 13 A
